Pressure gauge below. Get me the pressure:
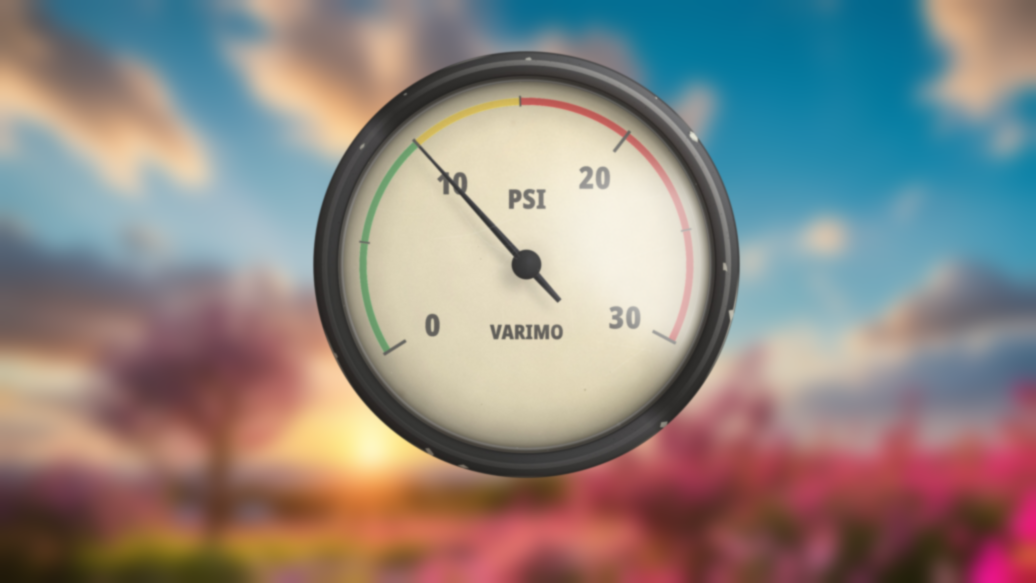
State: 10 psi
